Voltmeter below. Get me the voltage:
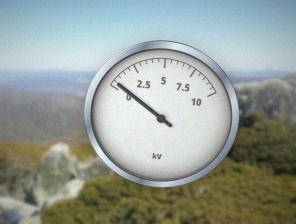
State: 0.5 kV
